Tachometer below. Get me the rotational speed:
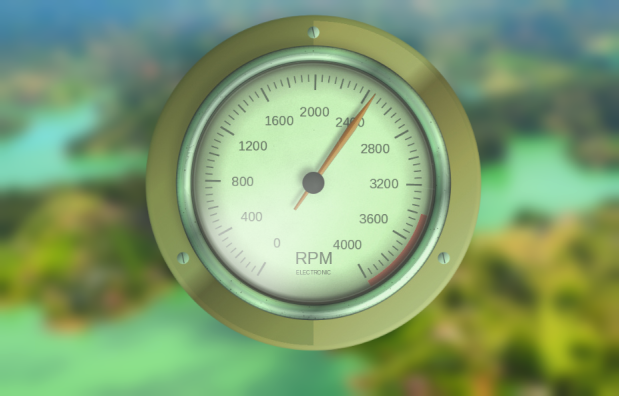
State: 2450 rpm
